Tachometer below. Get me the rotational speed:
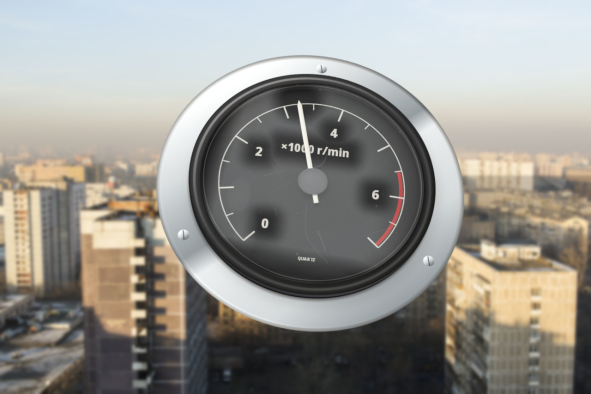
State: 3250 rpm
